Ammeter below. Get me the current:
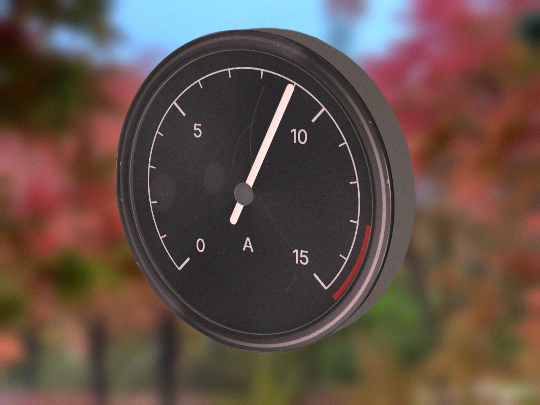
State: 9 A
